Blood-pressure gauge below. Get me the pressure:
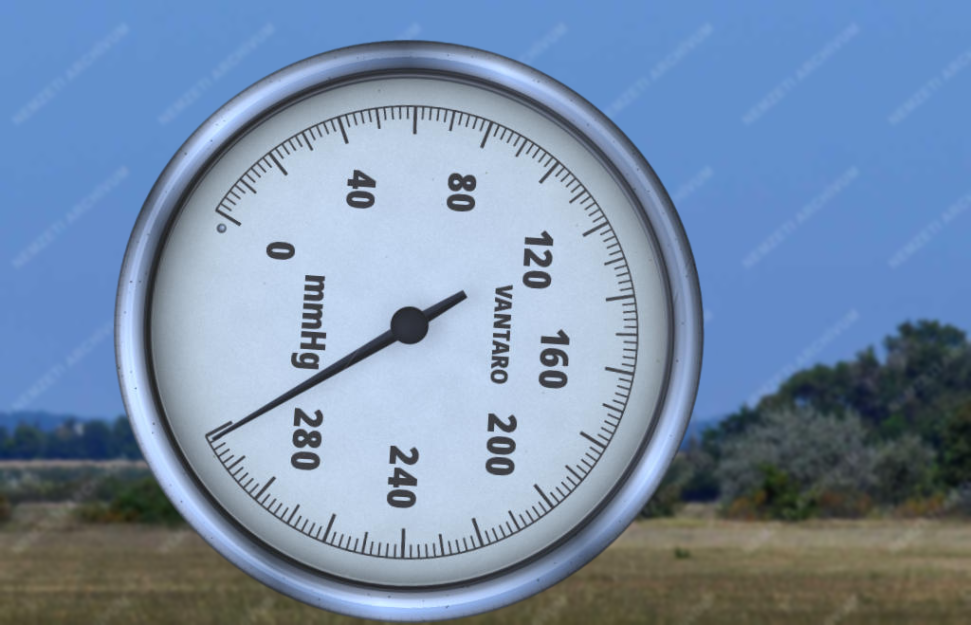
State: 298 mmHg
